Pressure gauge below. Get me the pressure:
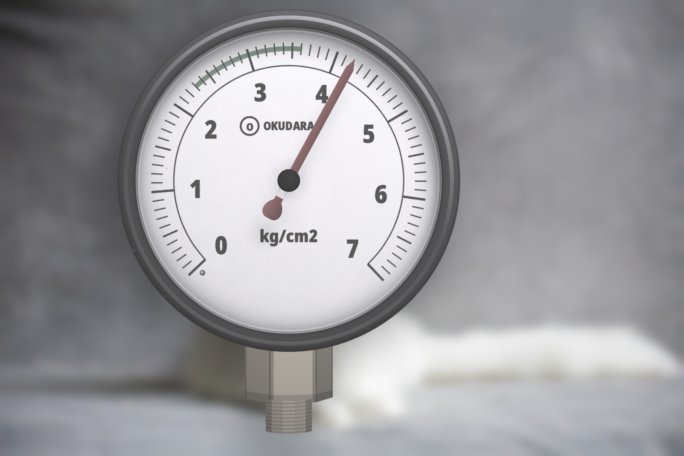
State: 4.2 kg/cm²
